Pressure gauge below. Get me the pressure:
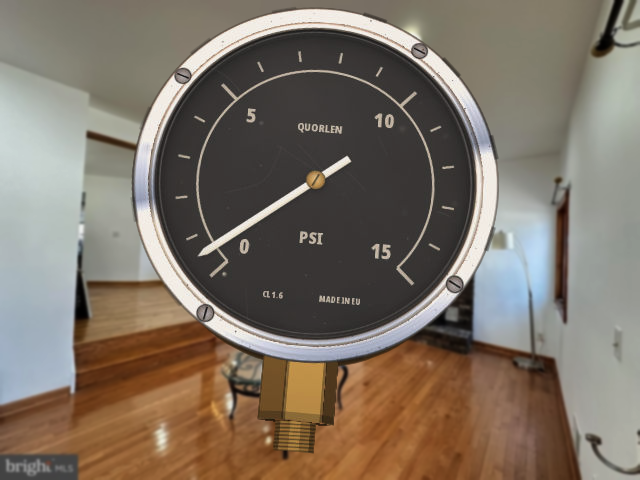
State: 0.5 psi
